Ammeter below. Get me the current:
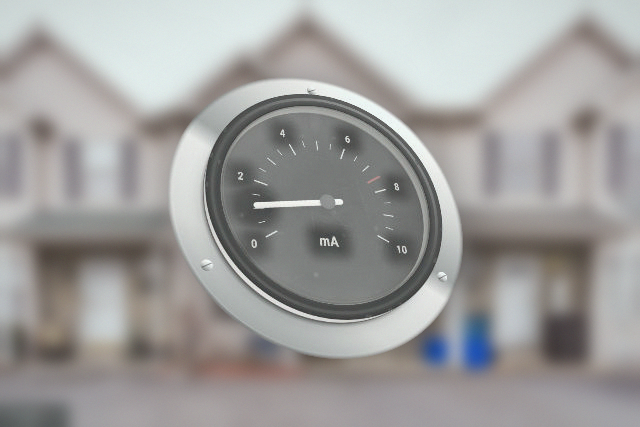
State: 1 mA
